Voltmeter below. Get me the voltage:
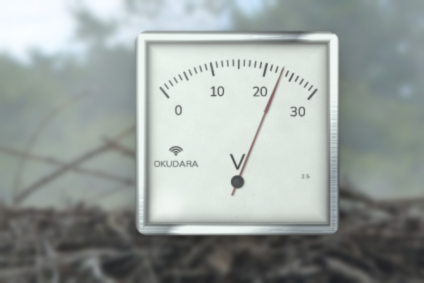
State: 23 V
